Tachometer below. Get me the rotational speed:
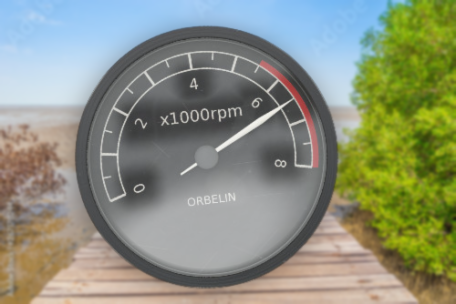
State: 6500 rpm
